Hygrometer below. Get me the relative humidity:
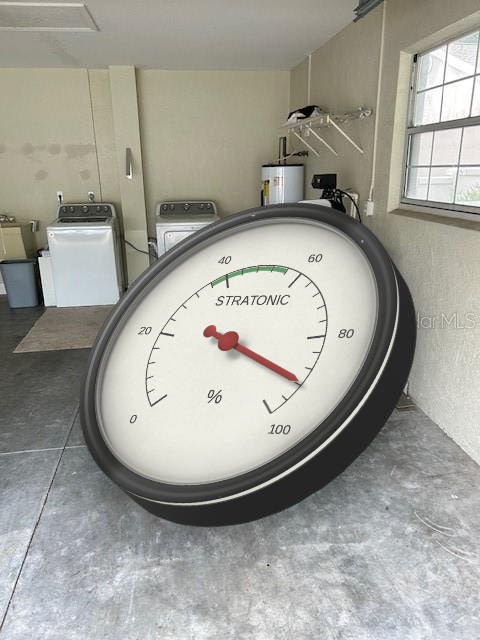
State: 92 %
